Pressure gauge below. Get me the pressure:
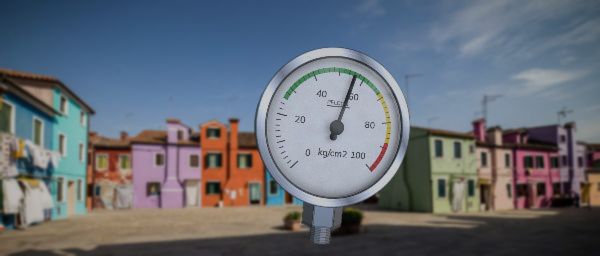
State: 56 kg/cm²
